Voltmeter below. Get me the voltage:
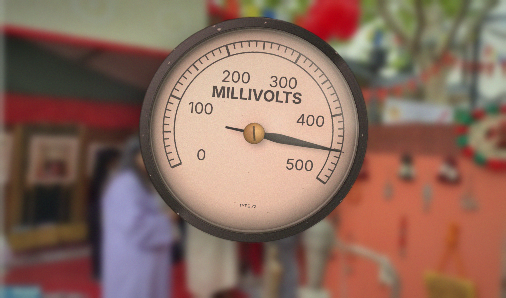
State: 450 mV
